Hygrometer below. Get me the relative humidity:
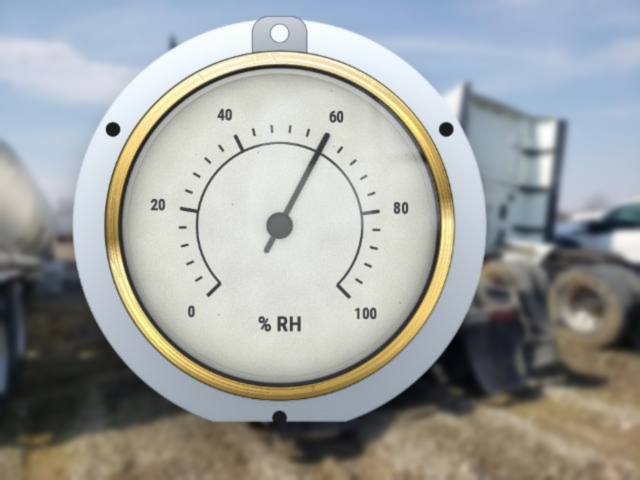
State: 60 %
